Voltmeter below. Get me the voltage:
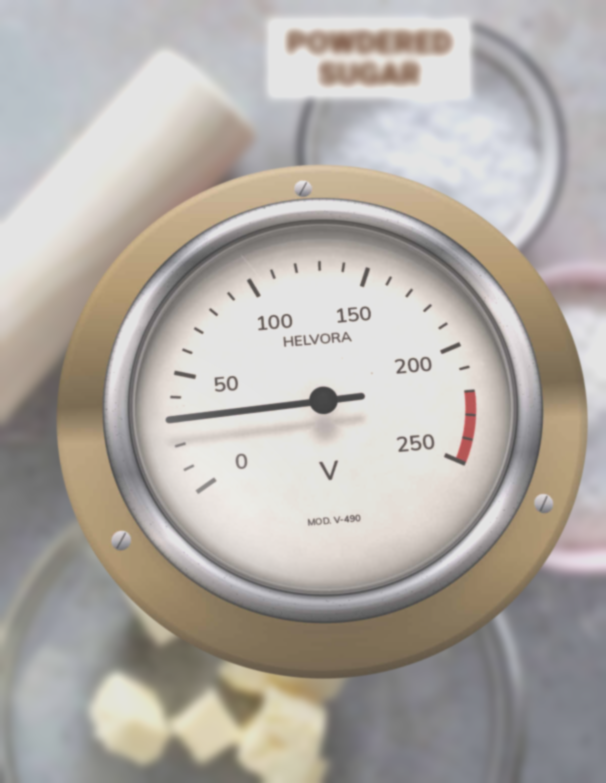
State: 30 V
